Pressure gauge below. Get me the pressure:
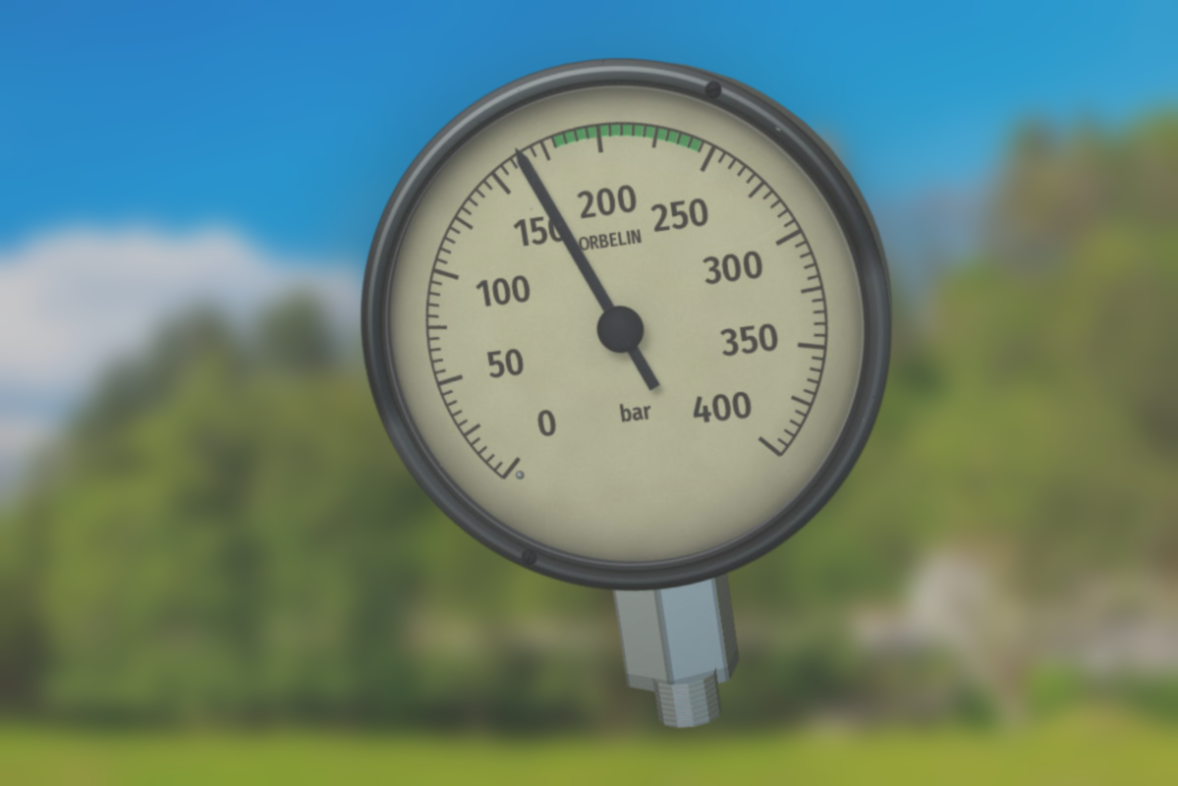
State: 165 bar
